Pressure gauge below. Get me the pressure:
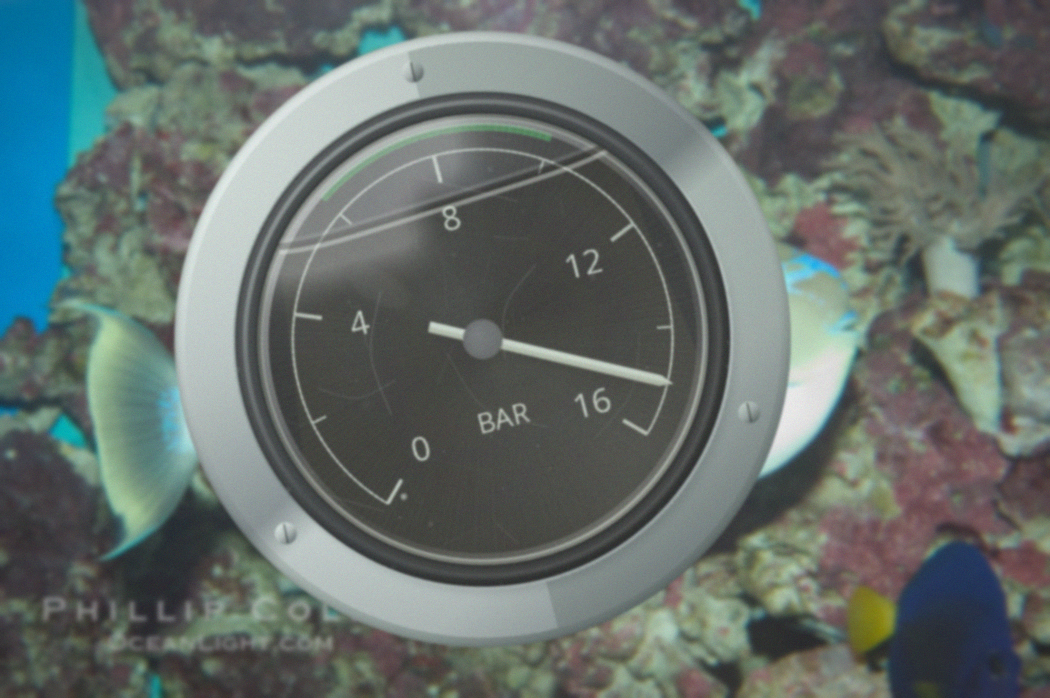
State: 15 bar
